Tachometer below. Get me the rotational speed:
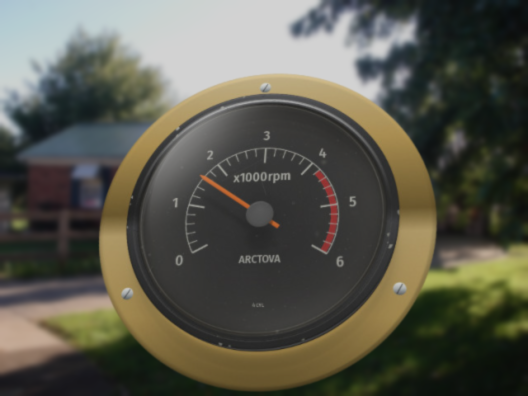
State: 1600 rpm
